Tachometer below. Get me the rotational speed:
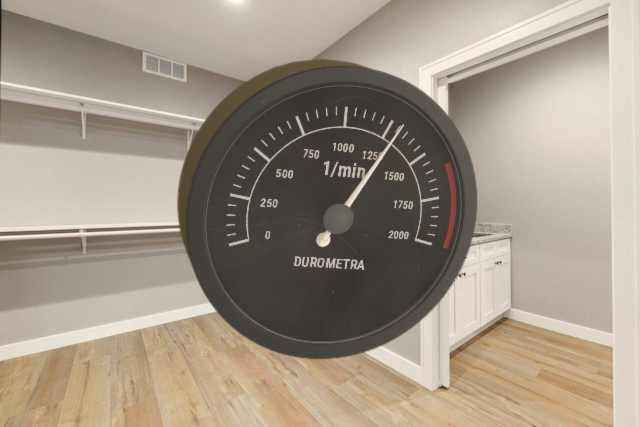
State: 1300 rpm
